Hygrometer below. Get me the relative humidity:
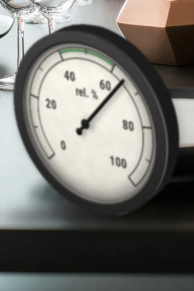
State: 65 %
